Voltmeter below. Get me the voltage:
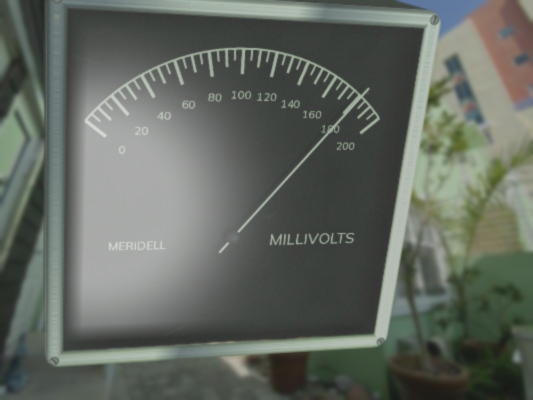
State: 180 mV
